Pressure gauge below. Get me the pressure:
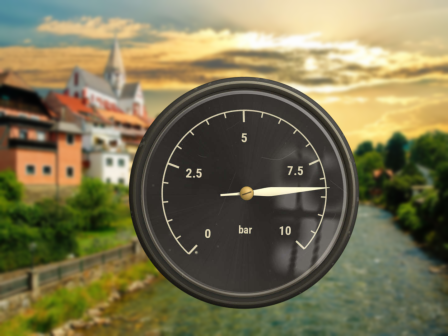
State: 8.25 bar
